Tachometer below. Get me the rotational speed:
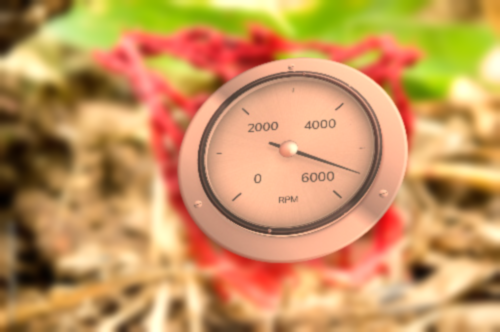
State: 5500 rpm
